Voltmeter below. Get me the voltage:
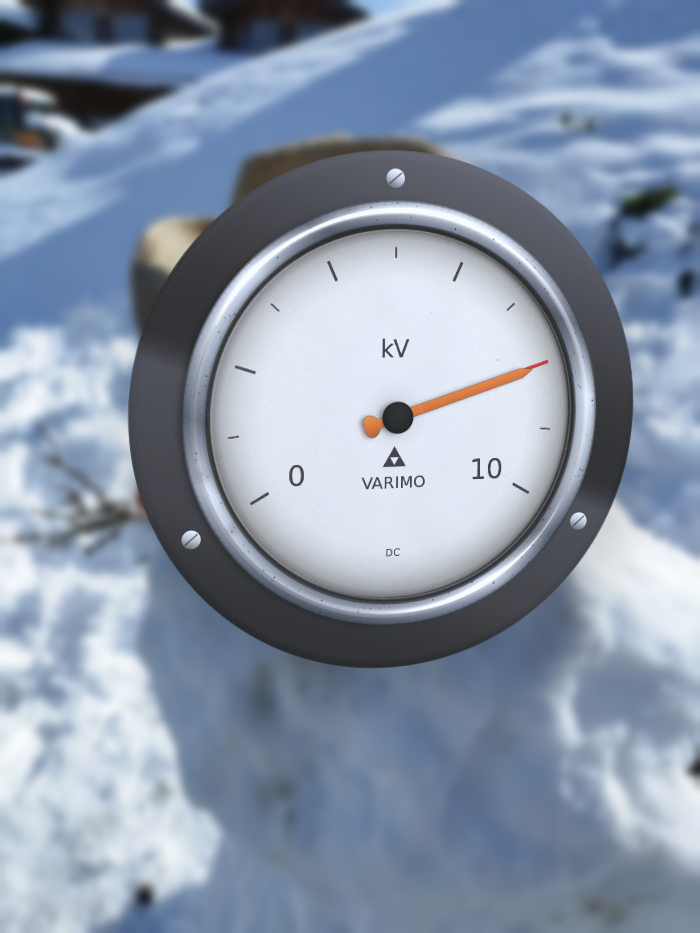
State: 8 kV
